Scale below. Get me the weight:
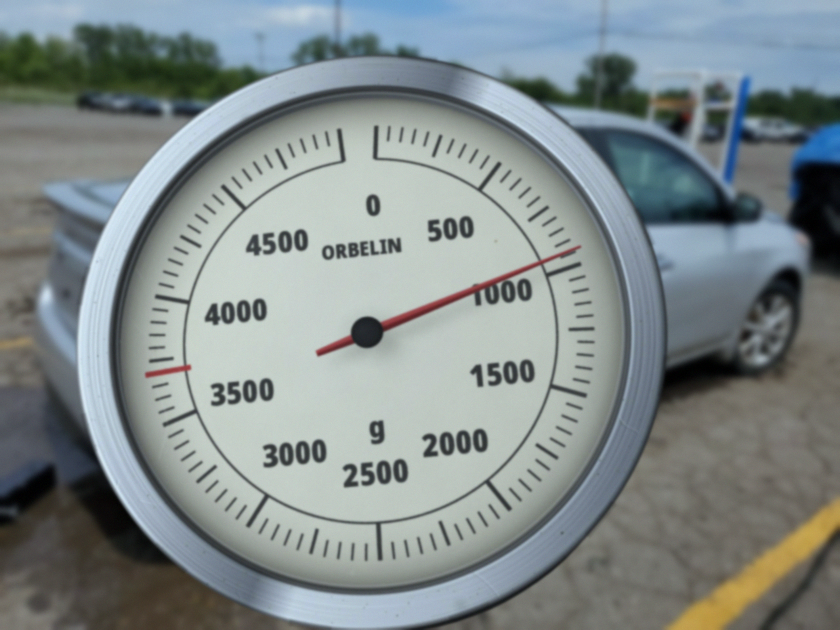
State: 950 g
